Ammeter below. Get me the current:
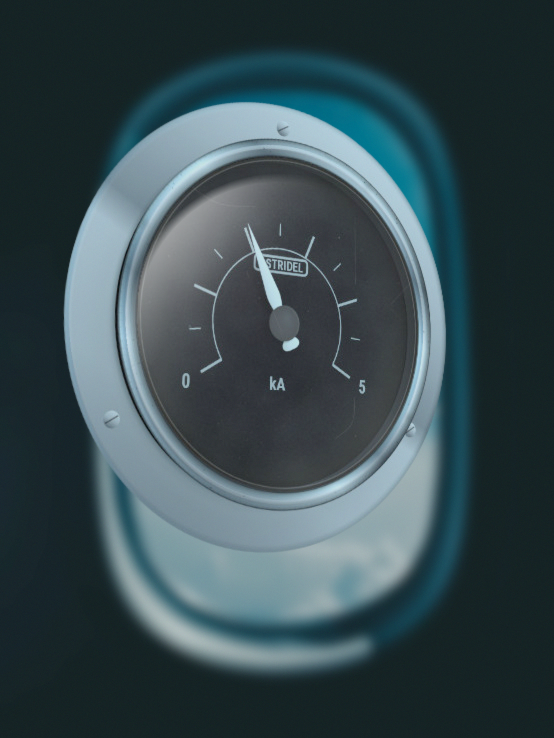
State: 2 kA
